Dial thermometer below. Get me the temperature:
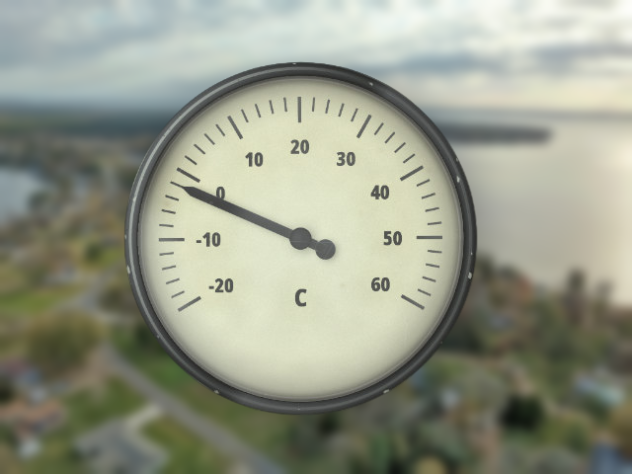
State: -2 °C
